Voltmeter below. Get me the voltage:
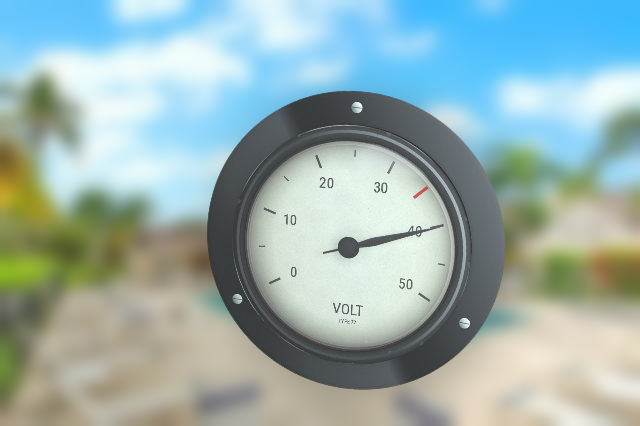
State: 40 V
